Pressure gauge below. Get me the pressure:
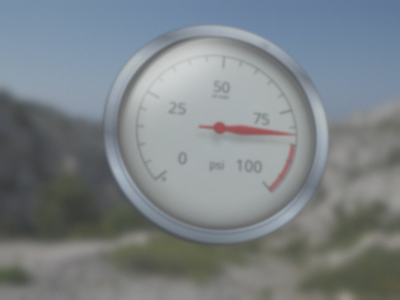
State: 82.5 psi
